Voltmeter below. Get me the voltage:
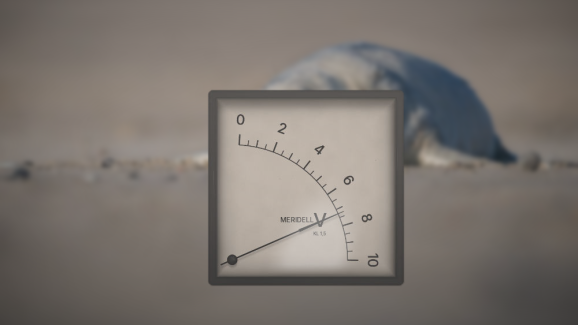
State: 7.25 V
